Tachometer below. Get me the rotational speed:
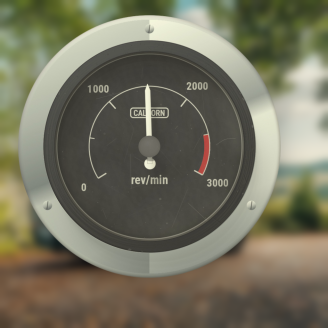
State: 1500 rpm
